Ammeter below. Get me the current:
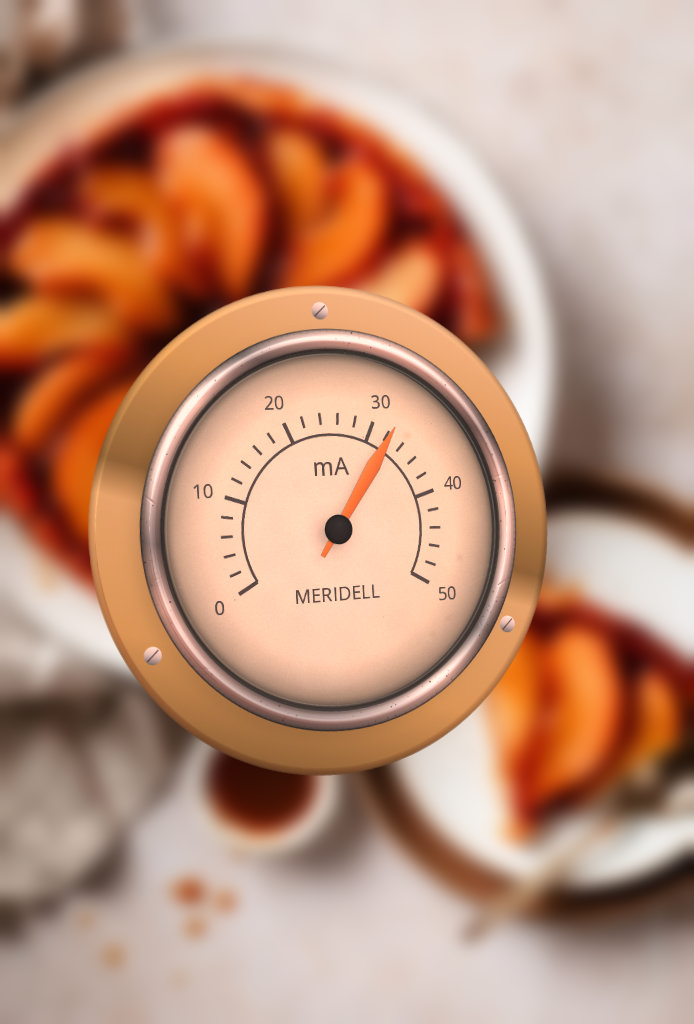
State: 32 mA
